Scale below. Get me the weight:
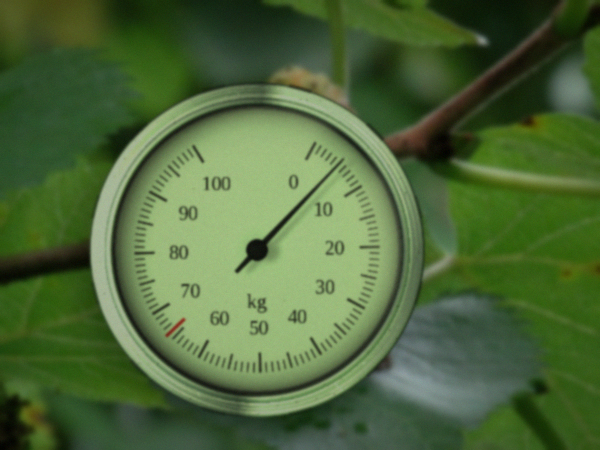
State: 5 kg
